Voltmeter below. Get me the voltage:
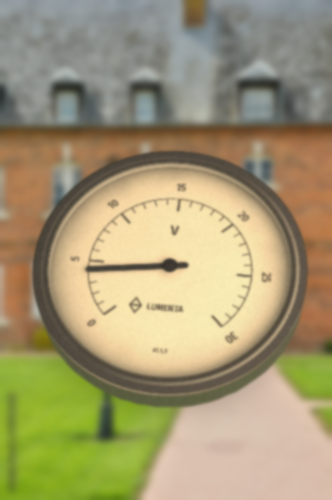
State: 4 V
